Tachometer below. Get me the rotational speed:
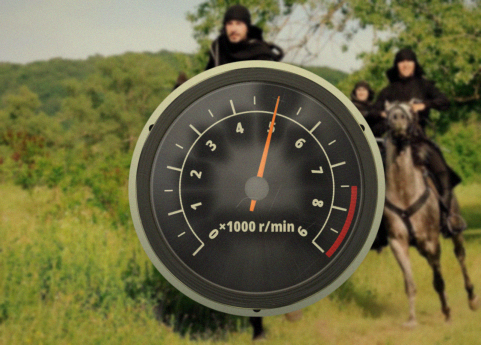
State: 5000 rpm
